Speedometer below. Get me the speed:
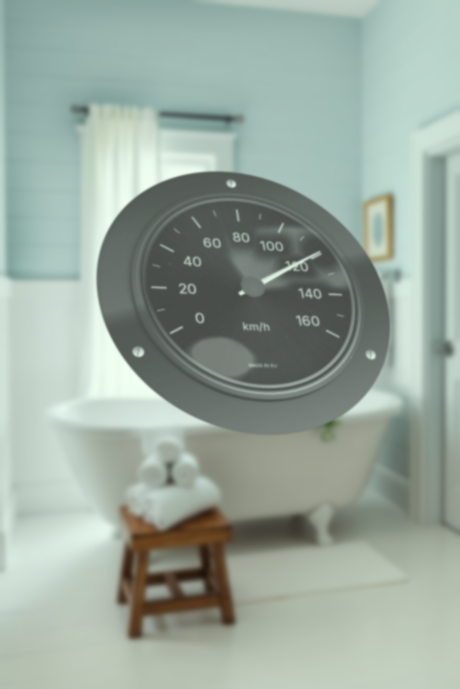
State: 120 km/h
